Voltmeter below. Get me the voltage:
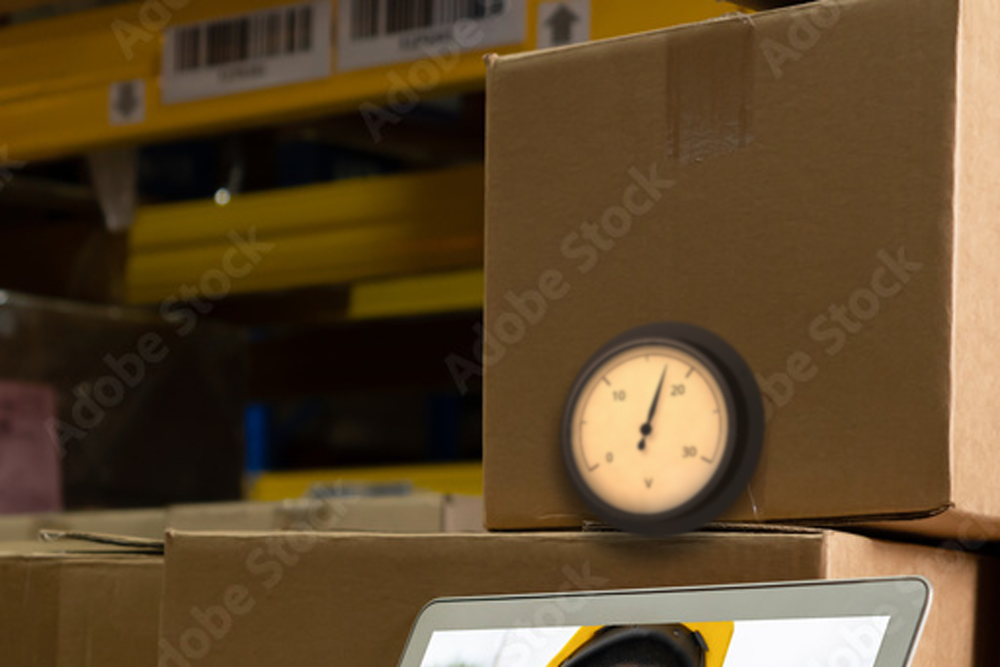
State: 17.5 V
